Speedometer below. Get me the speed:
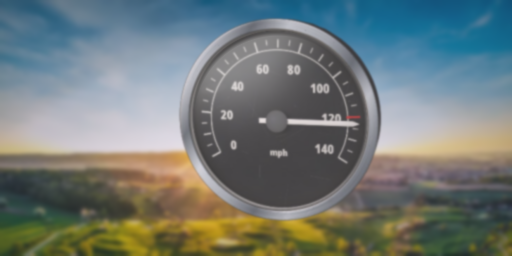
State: 122.5 mph
